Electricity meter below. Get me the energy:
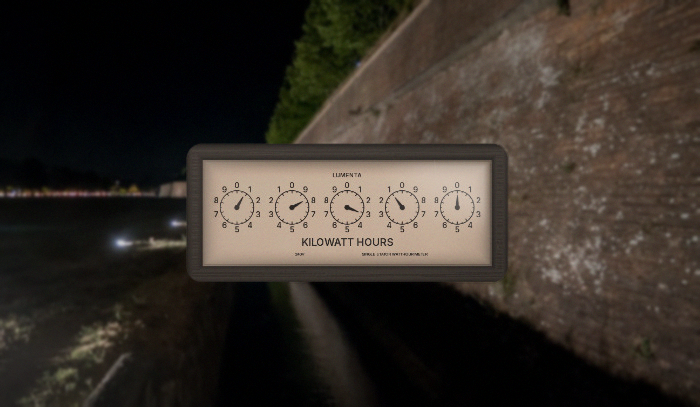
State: 8310 kWh
